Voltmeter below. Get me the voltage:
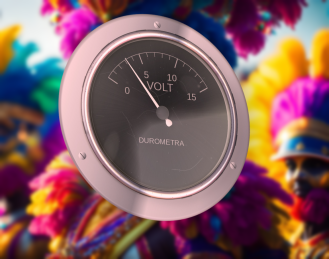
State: 3 V
